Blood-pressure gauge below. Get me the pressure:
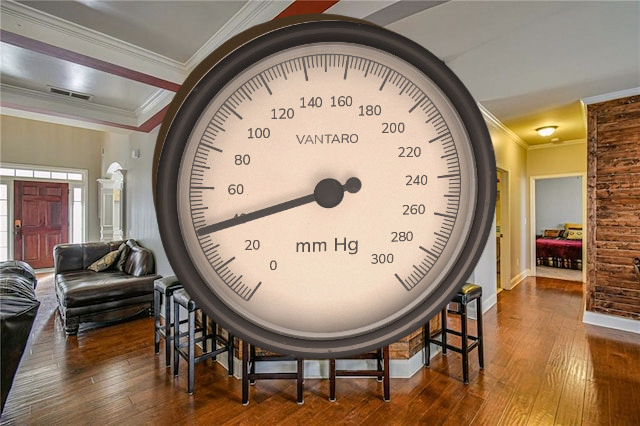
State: 40 mmHg
